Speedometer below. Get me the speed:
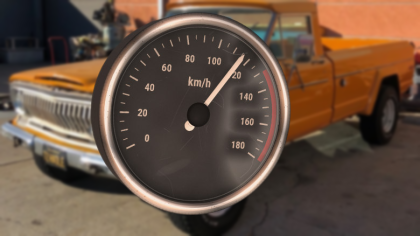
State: 115 km/h
